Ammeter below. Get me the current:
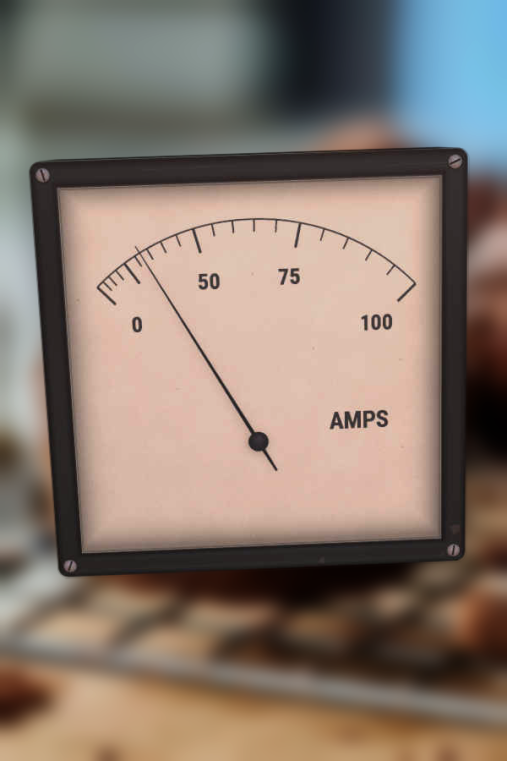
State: 32.5 A
